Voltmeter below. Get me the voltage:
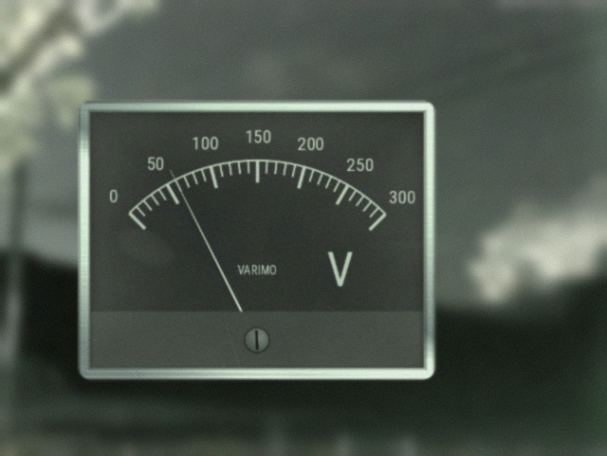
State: 60 V
